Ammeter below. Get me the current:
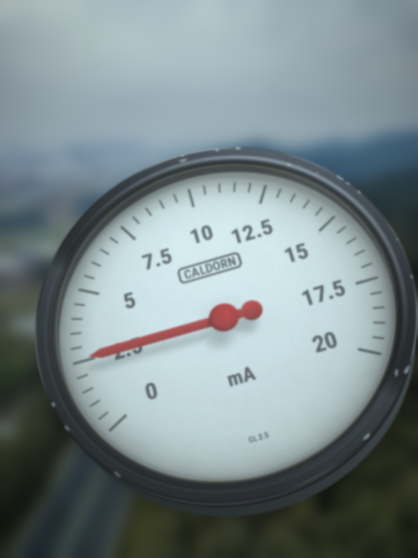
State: 2.5 mA
